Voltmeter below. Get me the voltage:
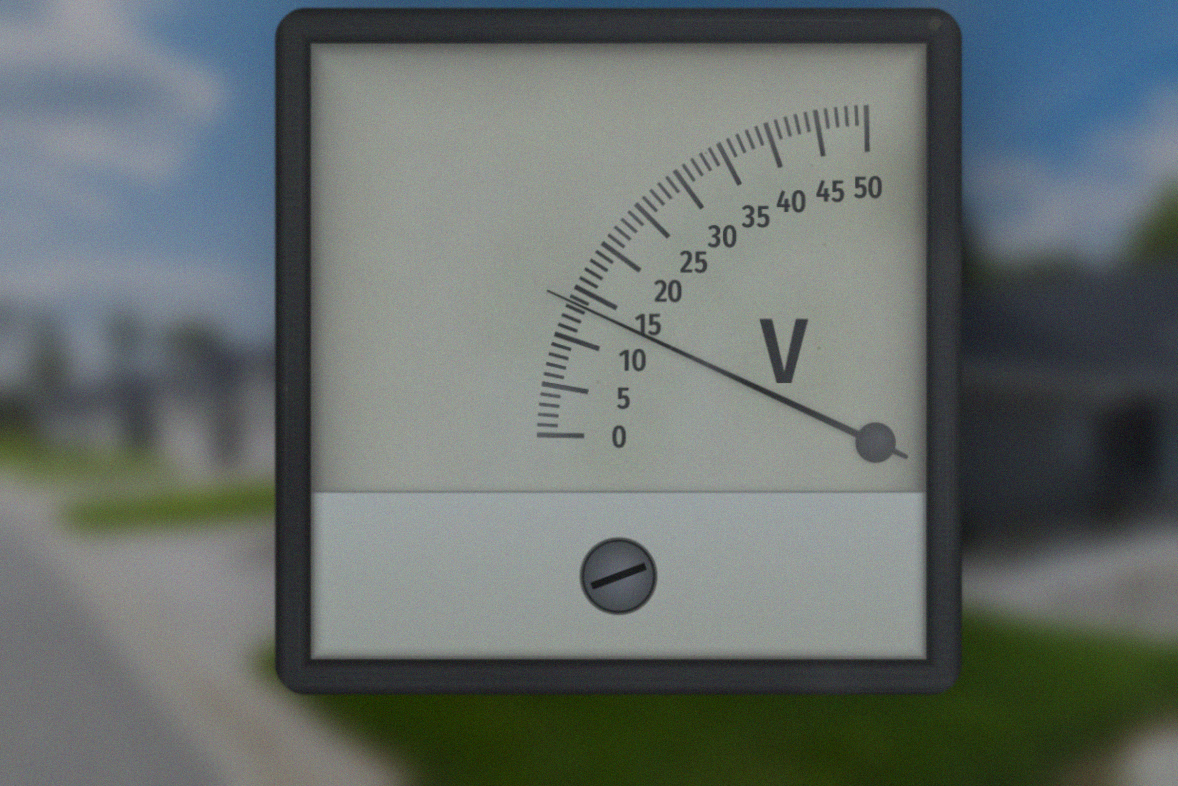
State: 13.5 V
